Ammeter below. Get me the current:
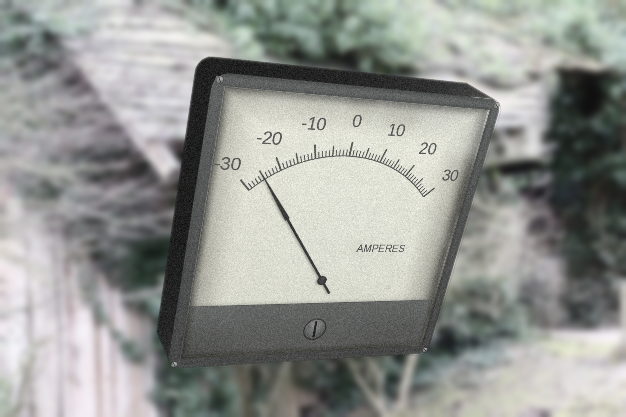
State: -25 A
